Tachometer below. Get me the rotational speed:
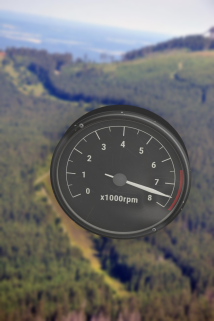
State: 7500 rpm
